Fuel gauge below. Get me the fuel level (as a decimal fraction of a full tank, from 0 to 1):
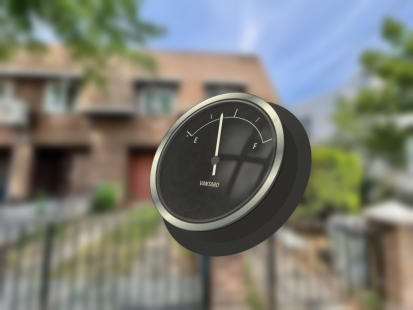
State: 0.375
